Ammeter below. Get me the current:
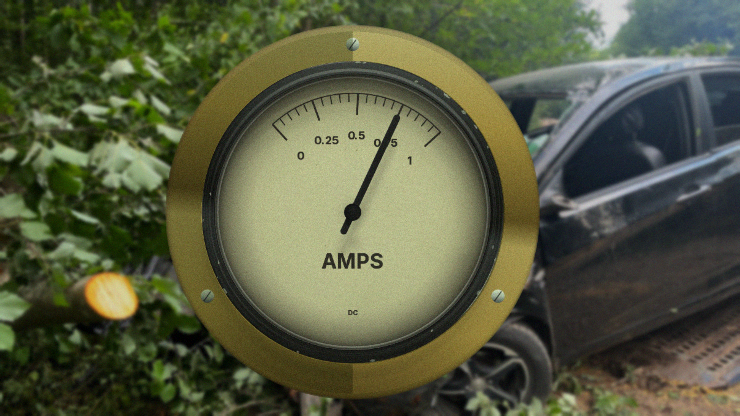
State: 0.75 A
